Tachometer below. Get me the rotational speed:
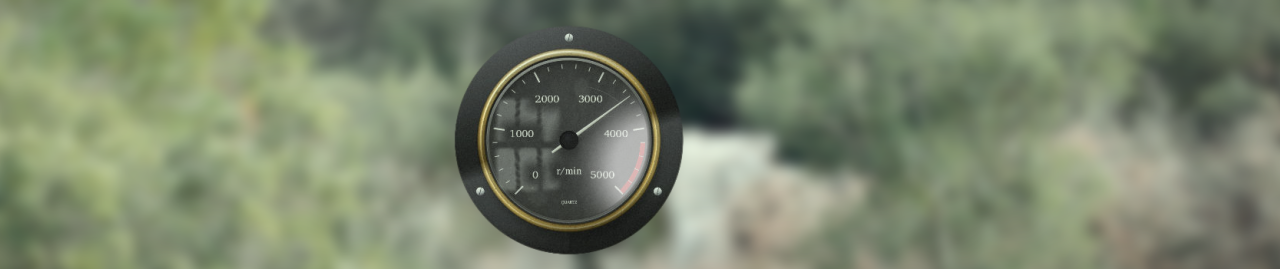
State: 3500 rpm
